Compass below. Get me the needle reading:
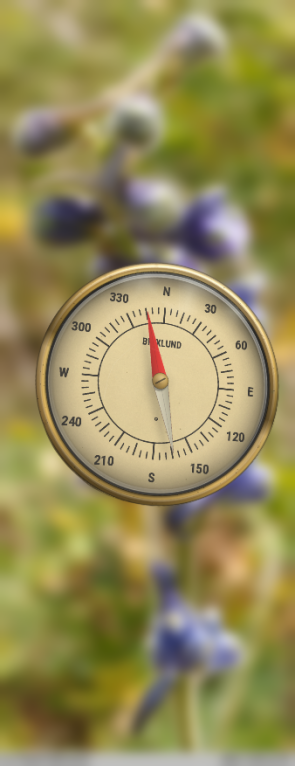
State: 345 °
